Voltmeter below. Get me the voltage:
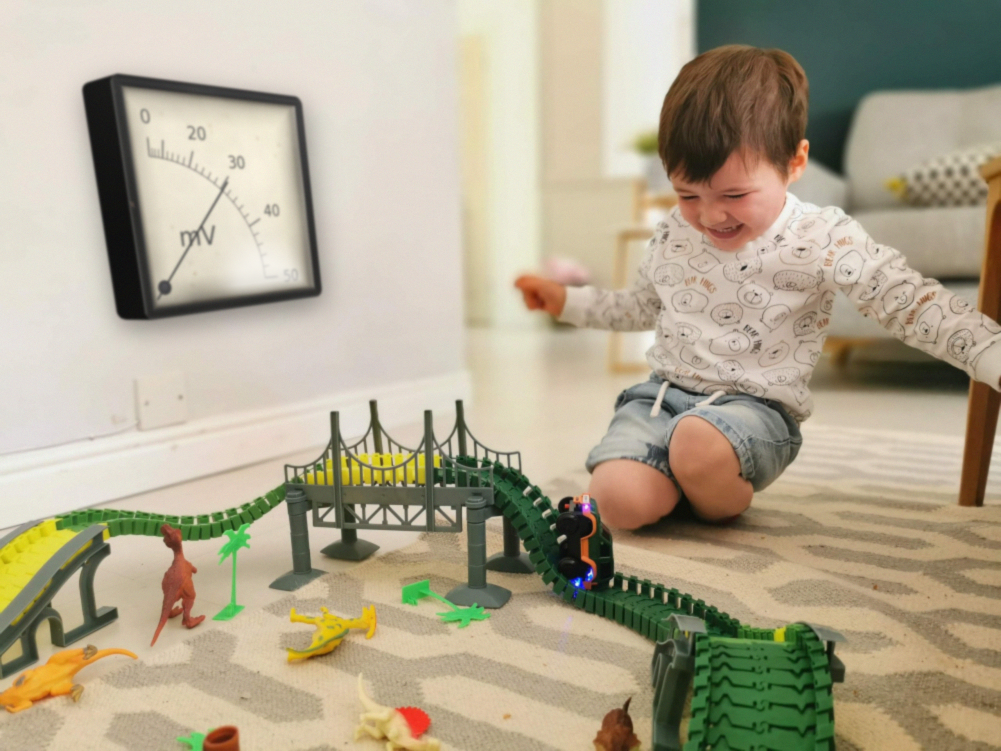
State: 30 mV
